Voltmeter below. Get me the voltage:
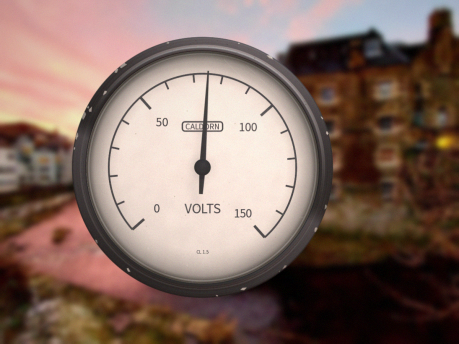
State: 75 V
